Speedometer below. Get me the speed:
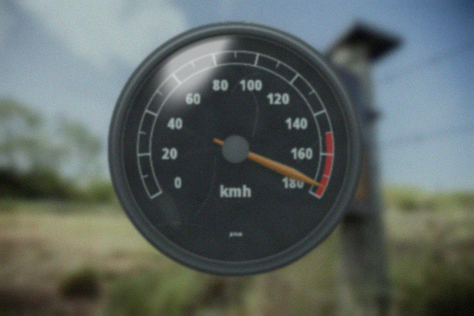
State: 175 km/h
